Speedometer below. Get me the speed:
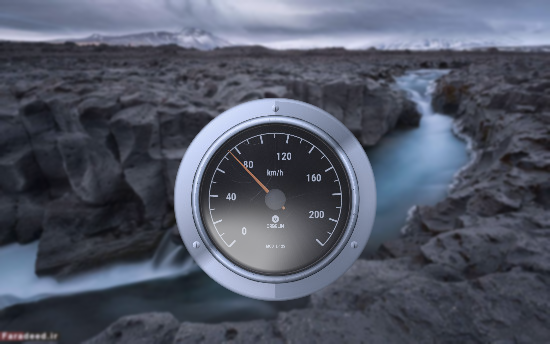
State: 75 km/h
